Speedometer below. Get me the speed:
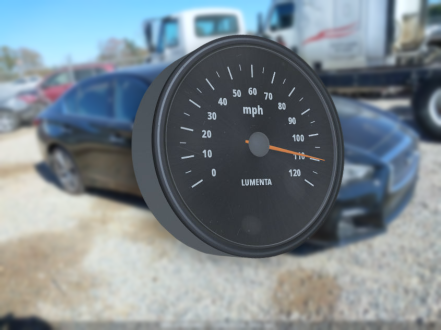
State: 110 mph
